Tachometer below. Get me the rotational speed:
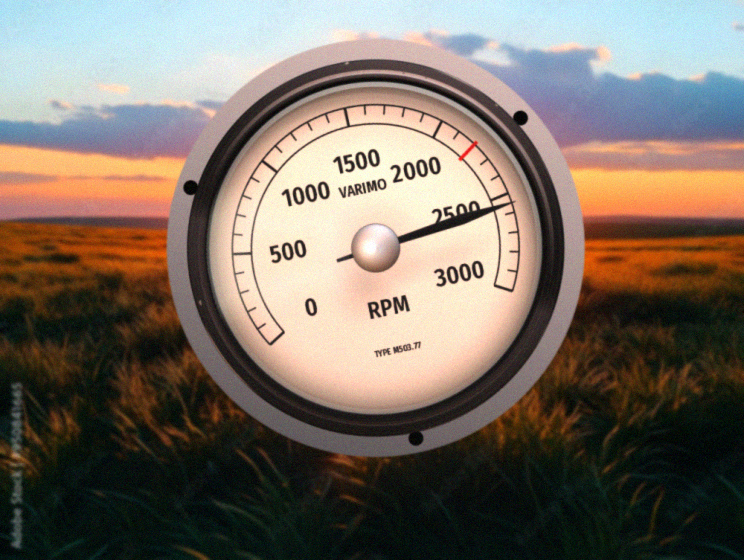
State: 2550 rpm
